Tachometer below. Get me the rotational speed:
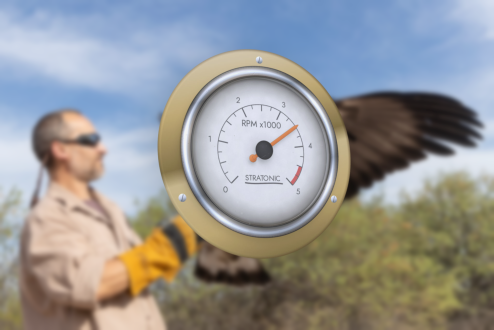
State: 3500 rpm
